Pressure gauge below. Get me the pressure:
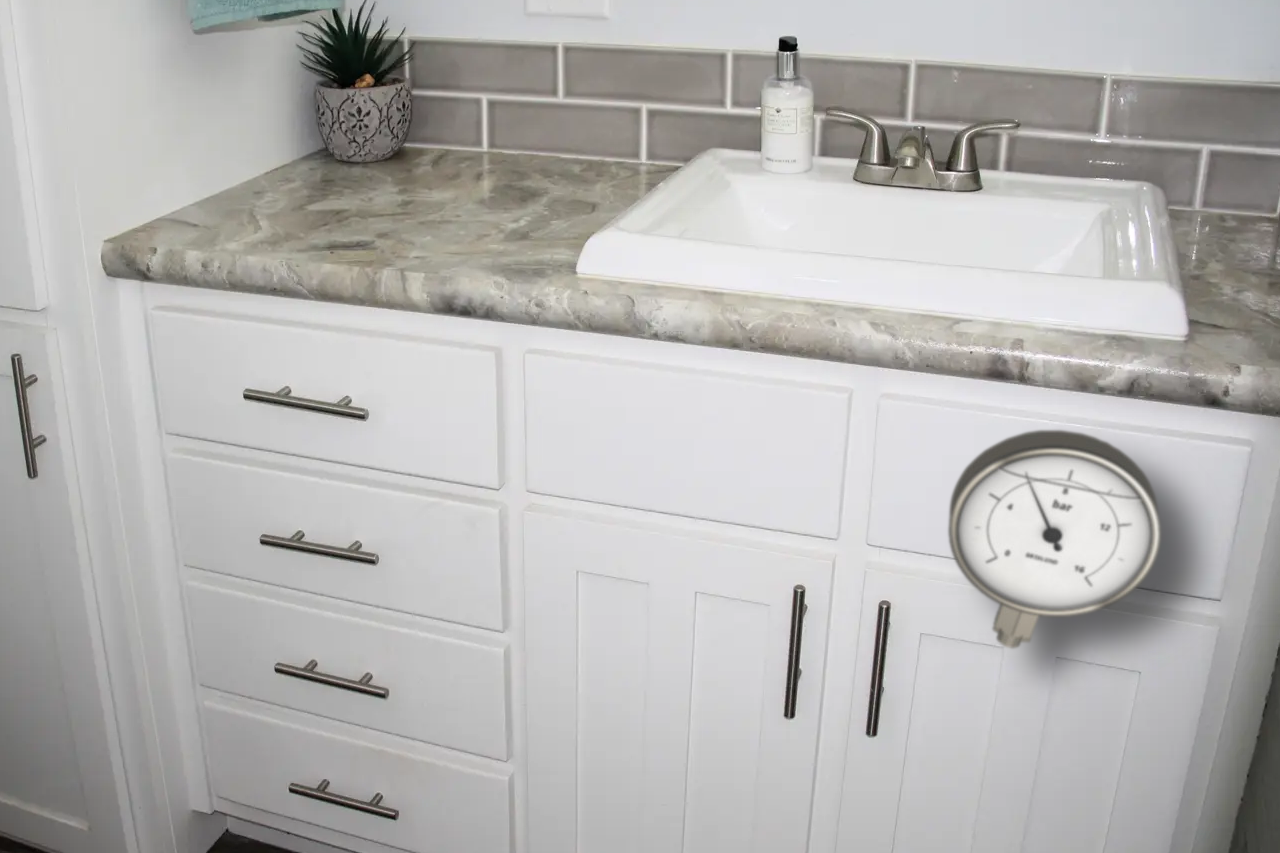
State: 6 bar
